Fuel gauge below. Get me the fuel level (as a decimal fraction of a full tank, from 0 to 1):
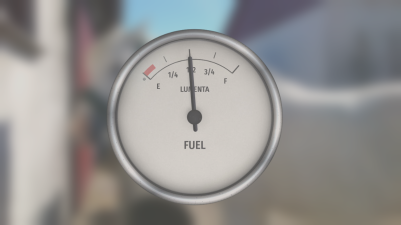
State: 0.5
